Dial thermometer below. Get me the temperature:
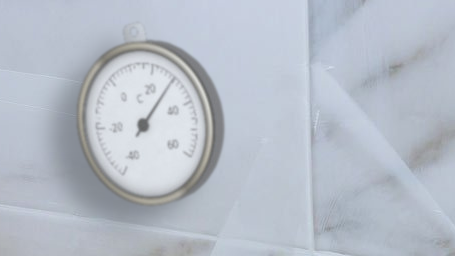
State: 30 °C
